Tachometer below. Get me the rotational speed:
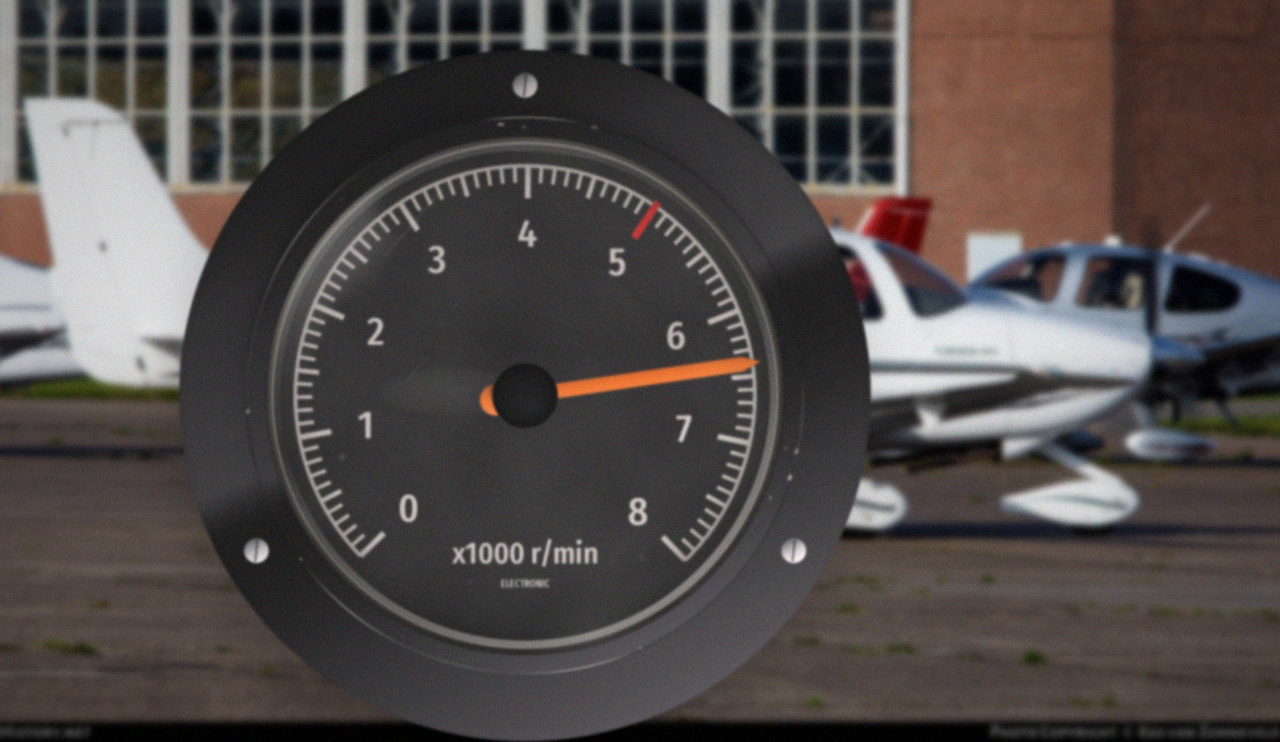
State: 6400 rpm
